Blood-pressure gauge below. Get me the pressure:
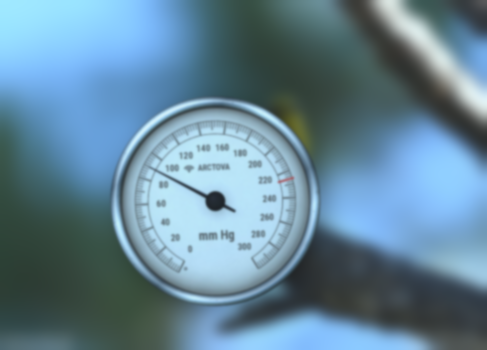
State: 90 mmHg
